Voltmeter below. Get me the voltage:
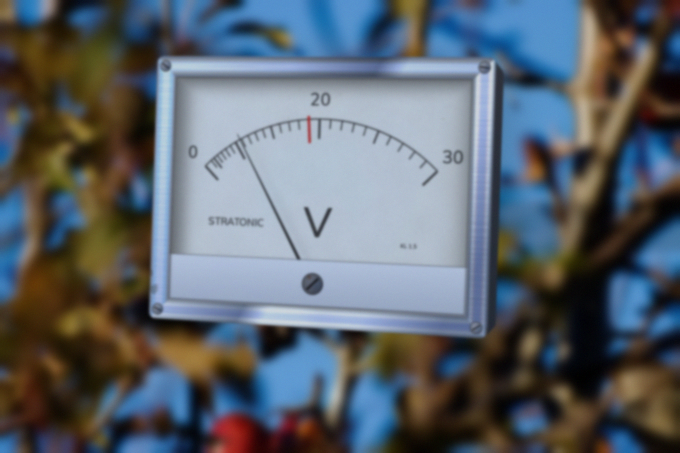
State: 11 V
